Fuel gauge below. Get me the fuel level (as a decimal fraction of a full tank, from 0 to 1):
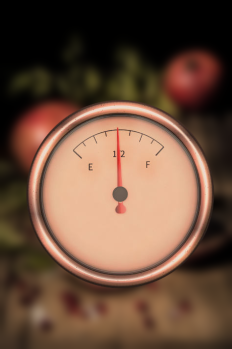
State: 0.5
